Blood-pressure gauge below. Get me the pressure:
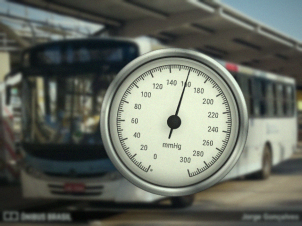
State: 160 mmHg
